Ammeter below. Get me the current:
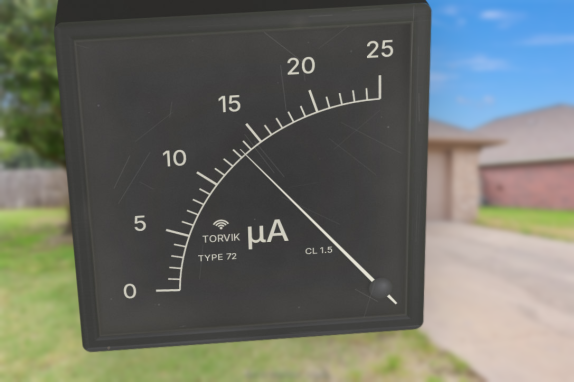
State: 13.5 µA
